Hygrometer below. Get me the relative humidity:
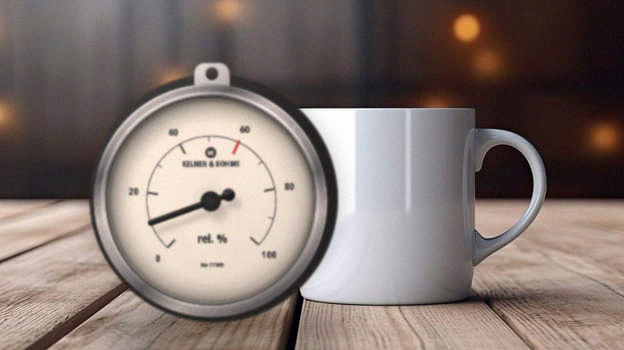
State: 10 %
